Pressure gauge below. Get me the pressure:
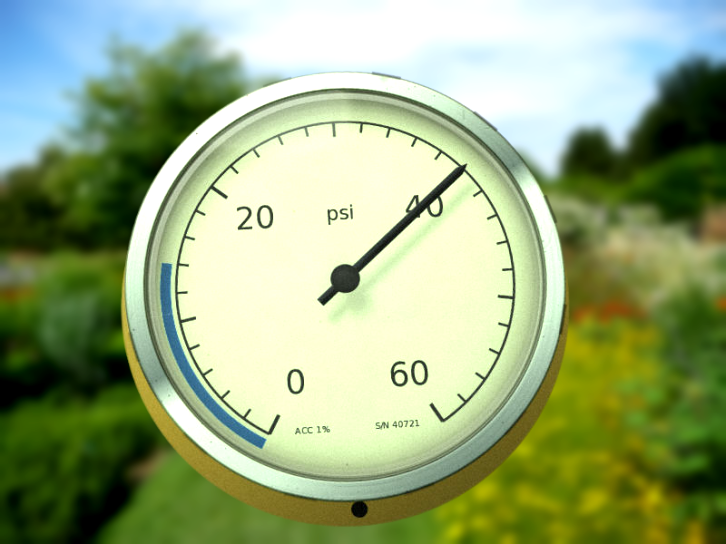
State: 40 psi
